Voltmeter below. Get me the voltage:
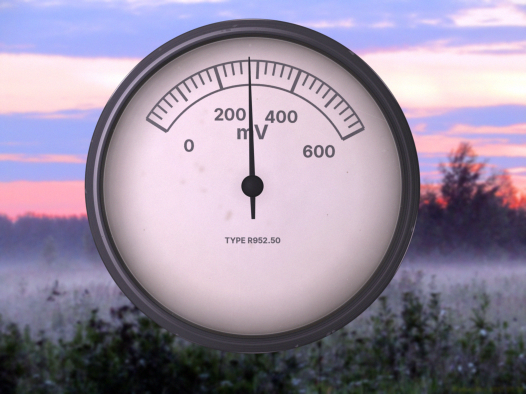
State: 280 mV
